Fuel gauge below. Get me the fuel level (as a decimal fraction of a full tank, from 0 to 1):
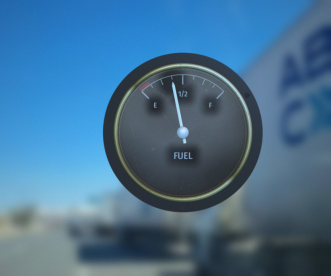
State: 0.375
